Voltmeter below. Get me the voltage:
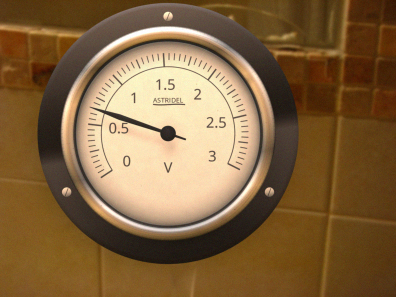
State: 0.65 V
